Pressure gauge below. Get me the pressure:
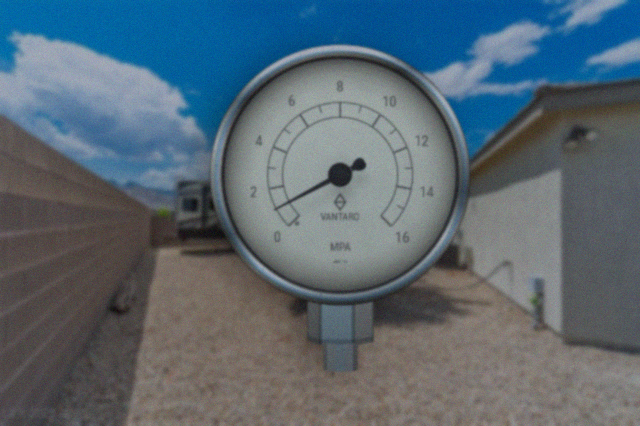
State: 1 MPa
